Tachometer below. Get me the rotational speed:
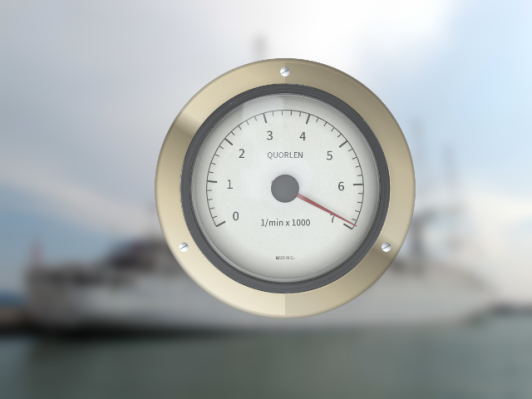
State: 6900 rpm
